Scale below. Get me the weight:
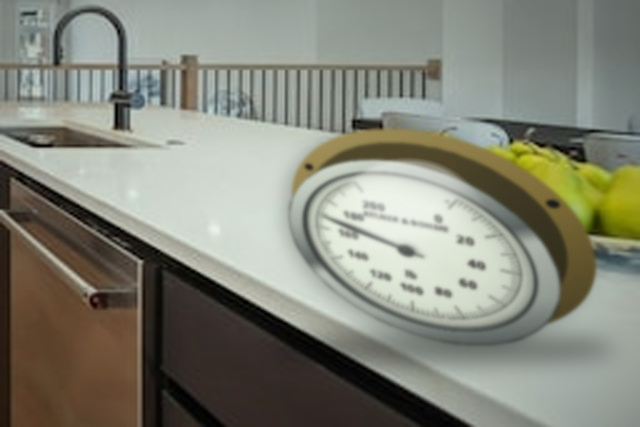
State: 170 lb
